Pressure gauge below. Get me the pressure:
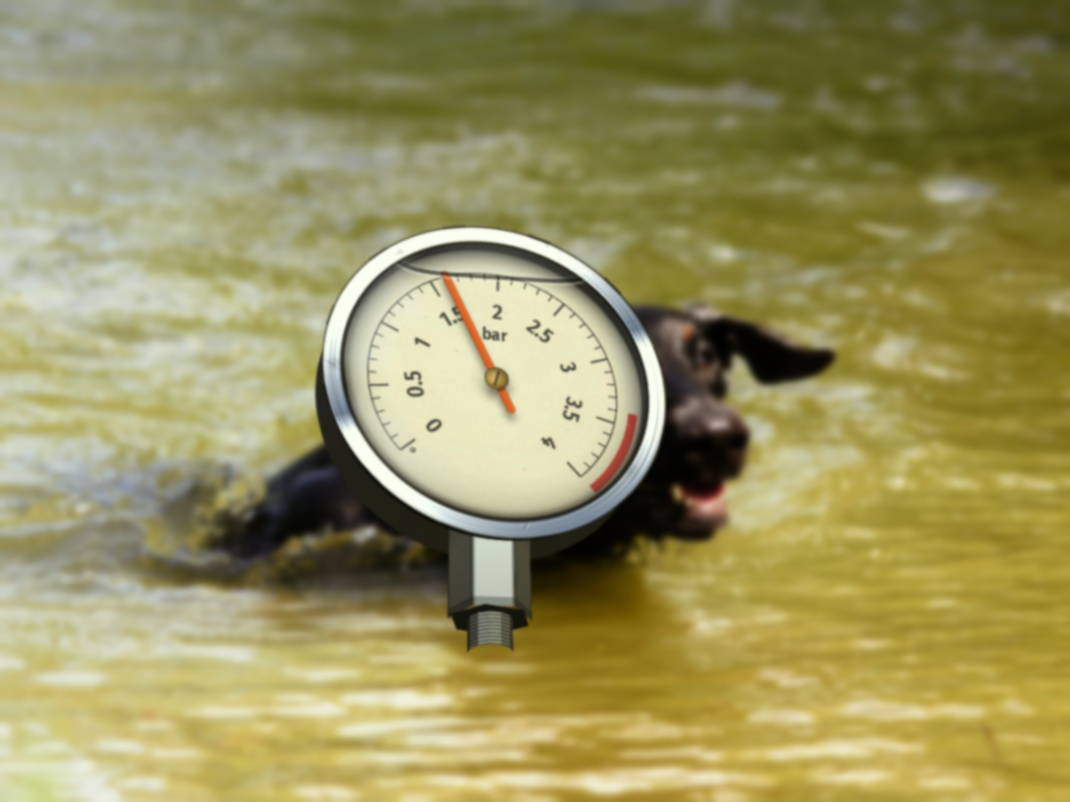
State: 1.6 bar
